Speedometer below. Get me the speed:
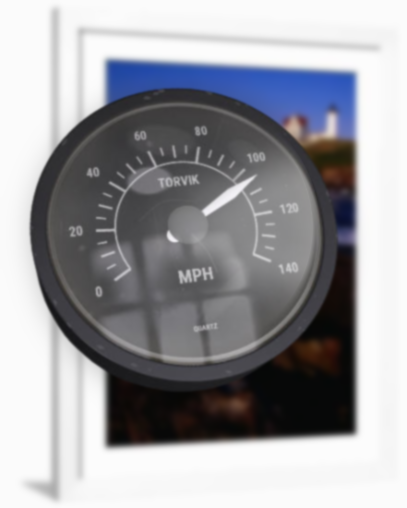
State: 105 mph
